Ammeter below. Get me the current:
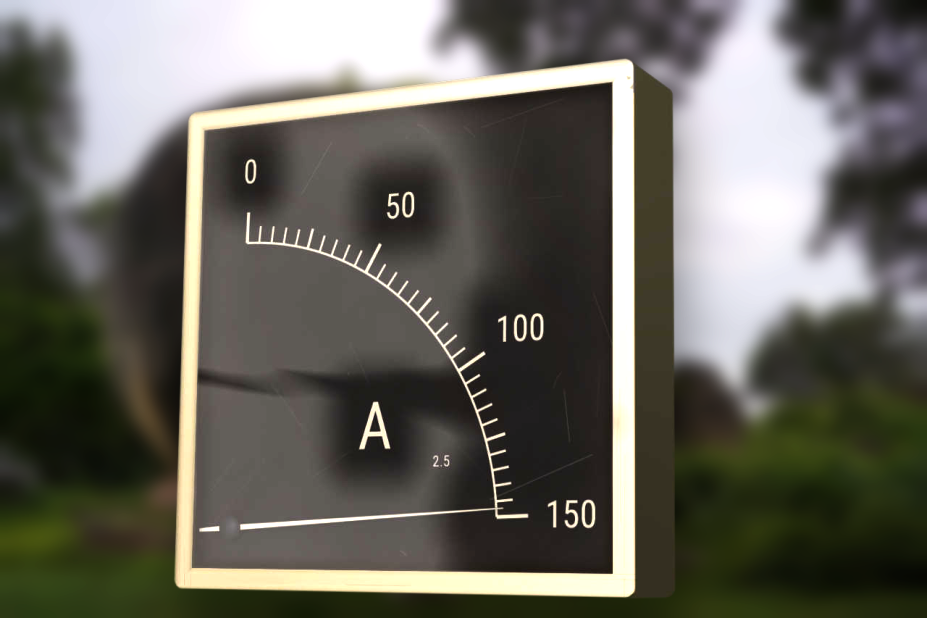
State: 147.5 A
